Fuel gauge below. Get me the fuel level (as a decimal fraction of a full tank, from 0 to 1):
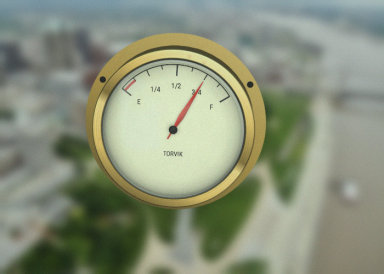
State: 0.75
